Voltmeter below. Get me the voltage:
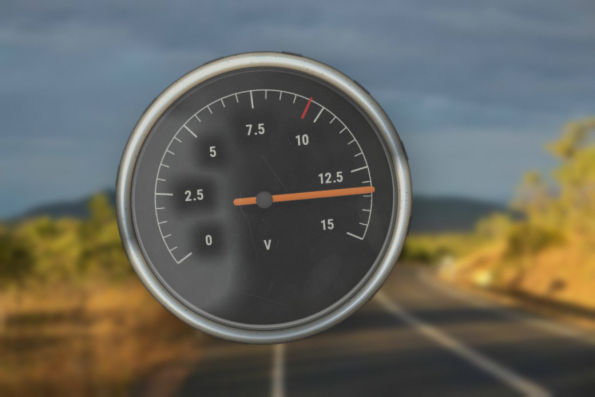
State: 13.25 V
